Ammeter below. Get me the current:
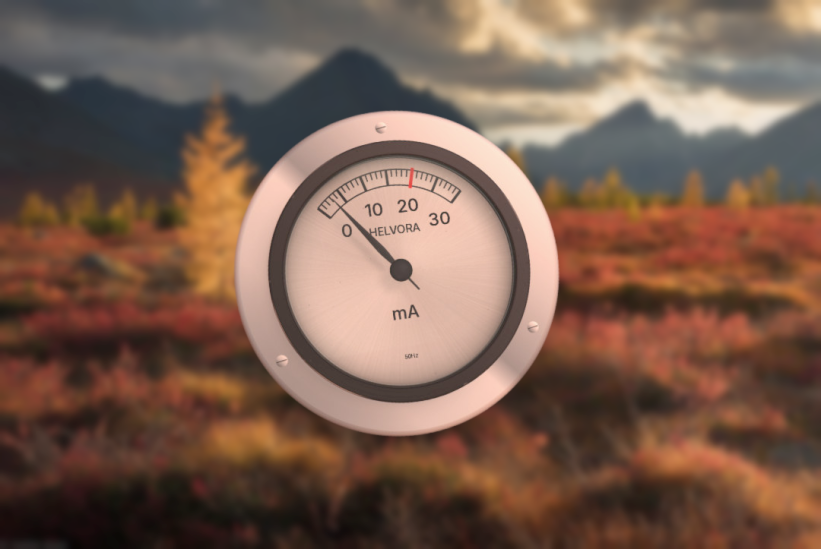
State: 3 mA
